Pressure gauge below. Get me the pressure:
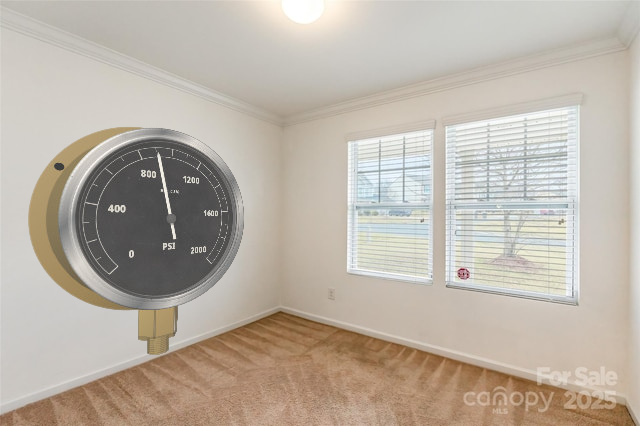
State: 900 psi
